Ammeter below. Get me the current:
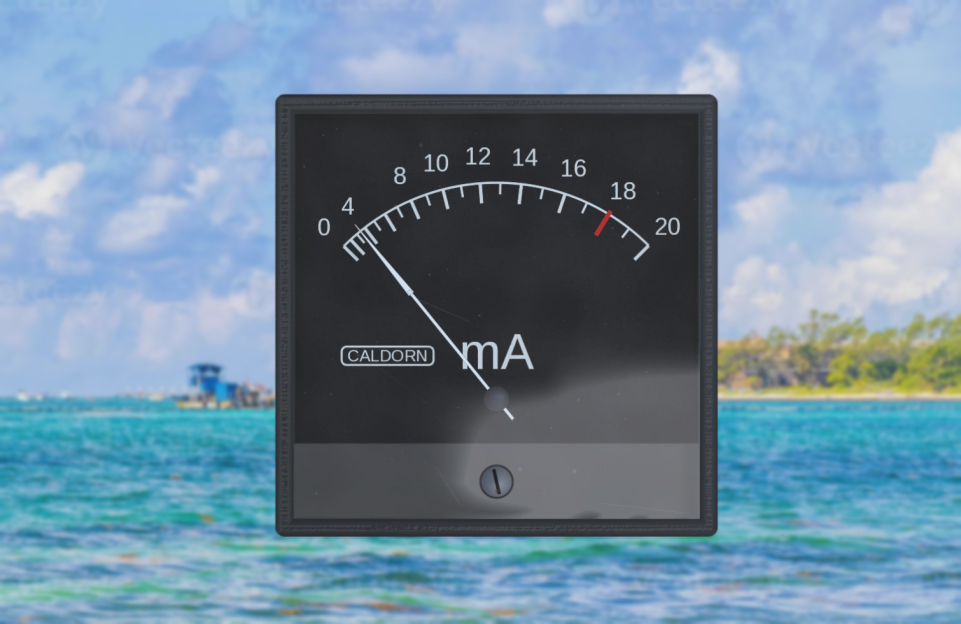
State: 3.5 mA
